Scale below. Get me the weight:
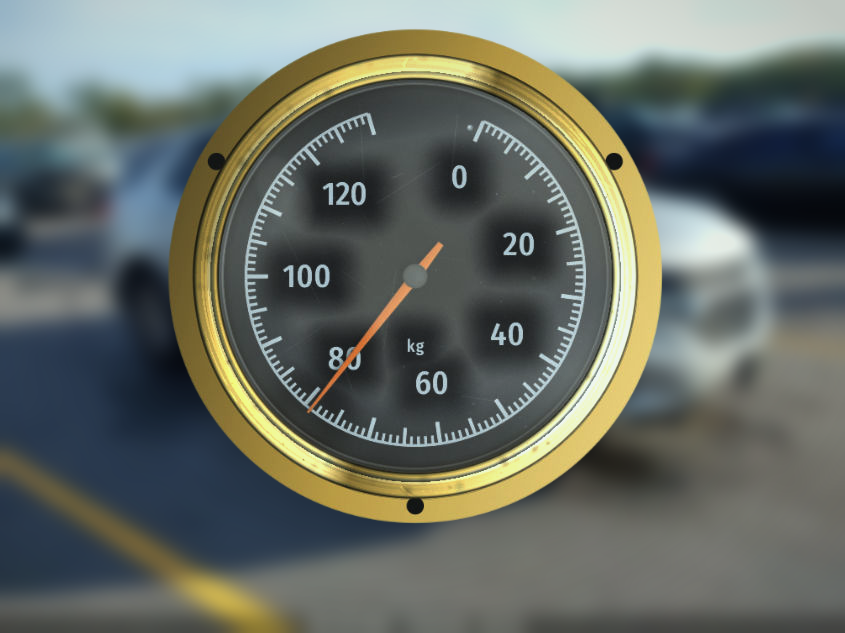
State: 79 kg
